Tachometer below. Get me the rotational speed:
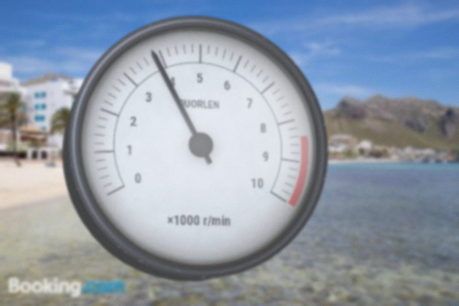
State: 3800 rpm
